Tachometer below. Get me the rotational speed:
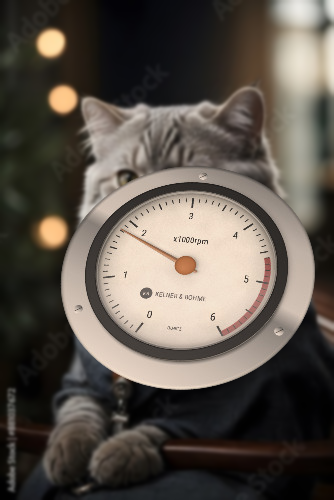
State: 1800 rpm
